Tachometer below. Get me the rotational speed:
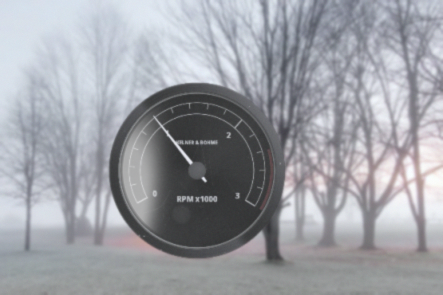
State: 1000 rpm
